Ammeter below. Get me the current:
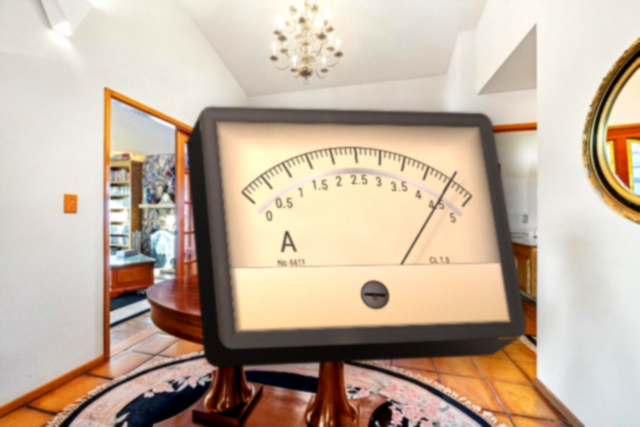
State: 4.5 A
